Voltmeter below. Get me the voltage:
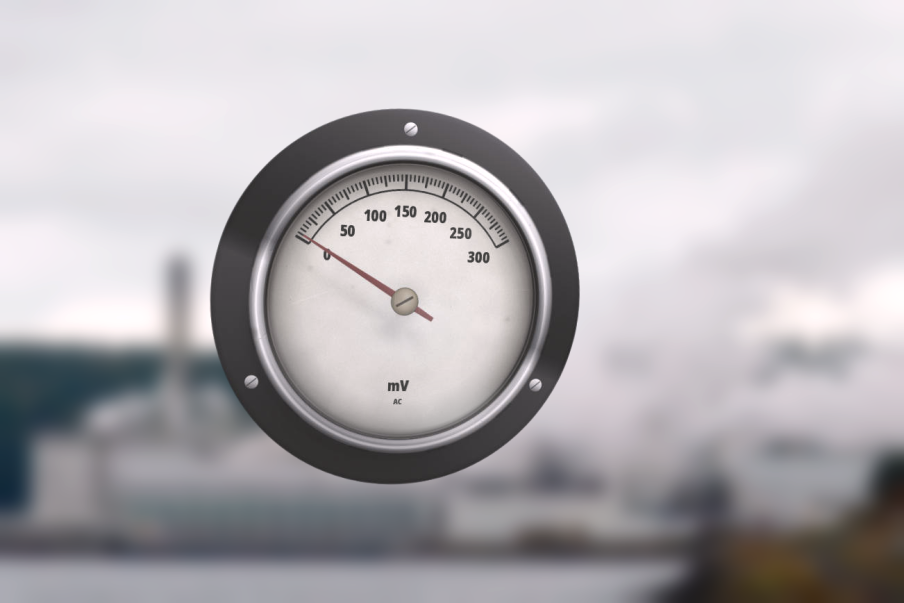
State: 5 mV
